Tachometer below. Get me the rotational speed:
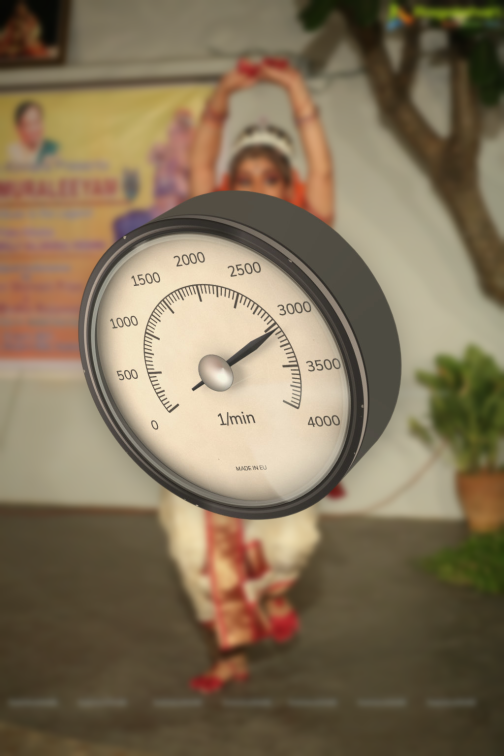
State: 3050 rpm
